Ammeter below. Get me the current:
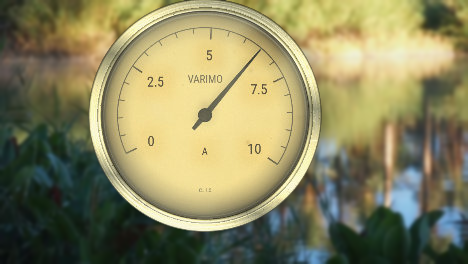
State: 6.5 A
